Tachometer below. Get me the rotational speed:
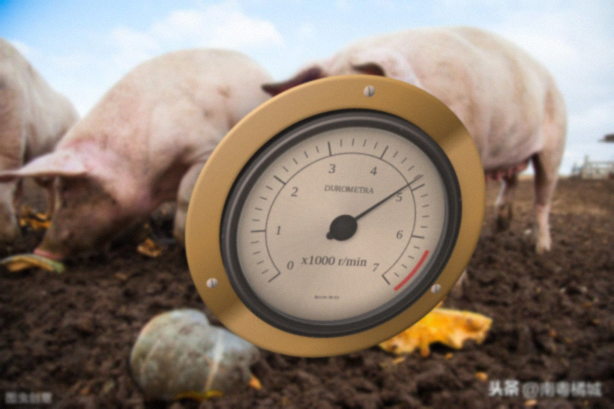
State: 4800 rpm
